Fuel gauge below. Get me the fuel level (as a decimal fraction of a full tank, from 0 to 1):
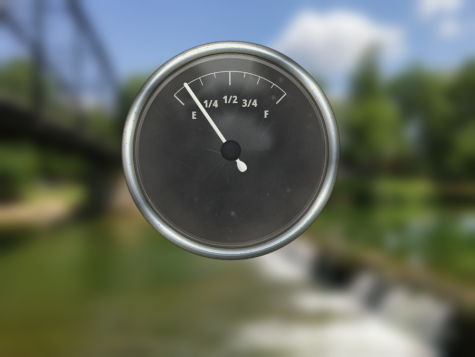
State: 0.125
